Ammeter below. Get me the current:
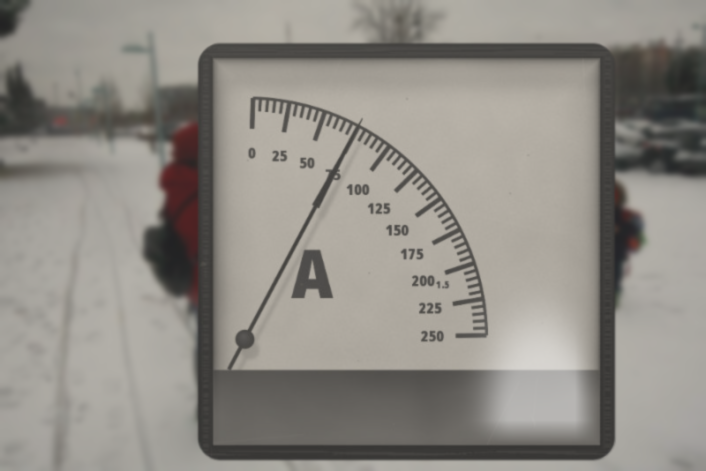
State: 75 A
